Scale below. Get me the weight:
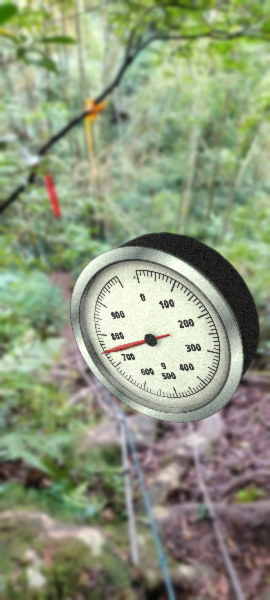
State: 750 g
